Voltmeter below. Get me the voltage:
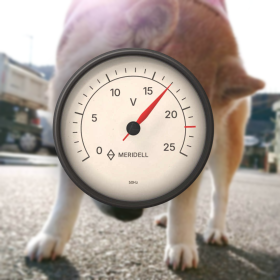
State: 17 V
